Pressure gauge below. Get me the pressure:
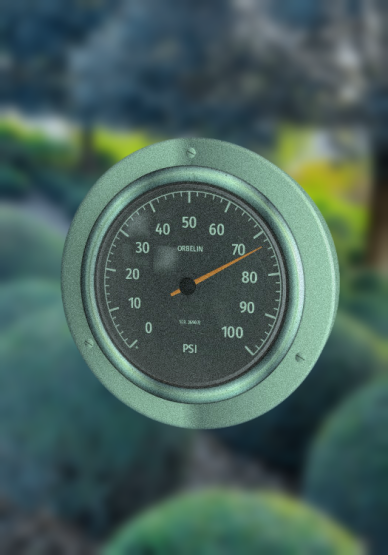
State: 73 psi
